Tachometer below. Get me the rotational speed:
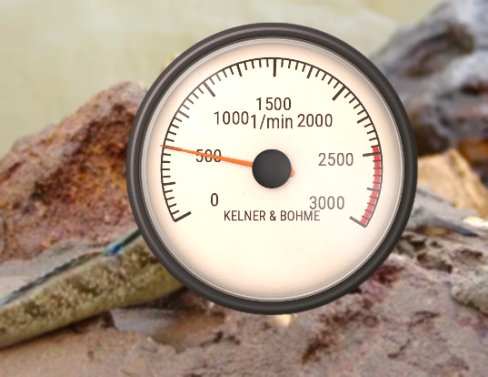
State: 500 rpm
